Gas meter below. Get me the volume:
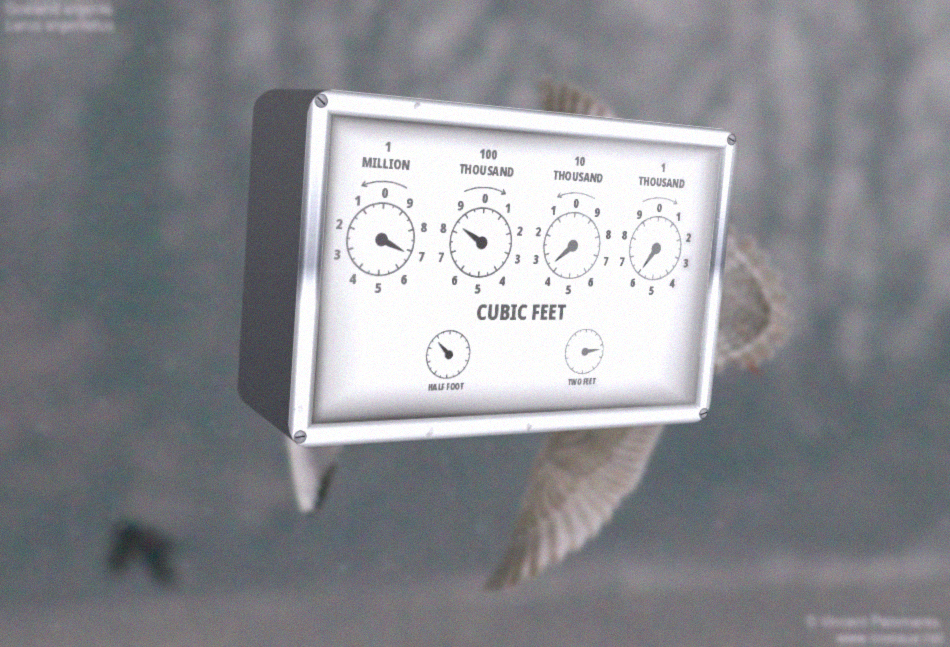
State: 683600 ft³
